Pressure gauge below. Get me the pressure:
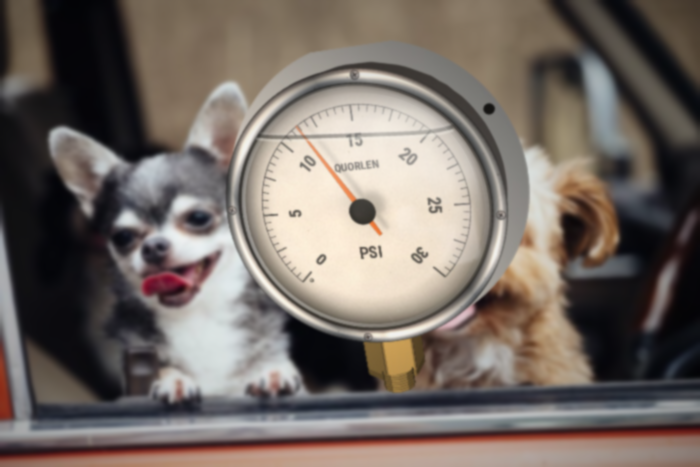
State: 11.5 psi
